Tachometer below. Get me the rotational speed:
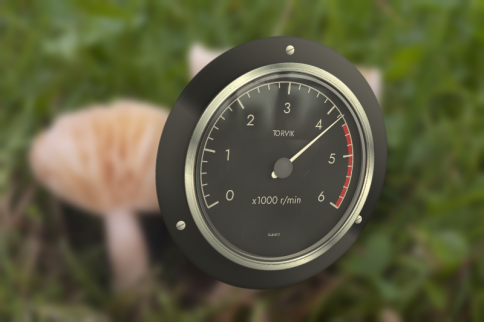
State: 4200 rpm
